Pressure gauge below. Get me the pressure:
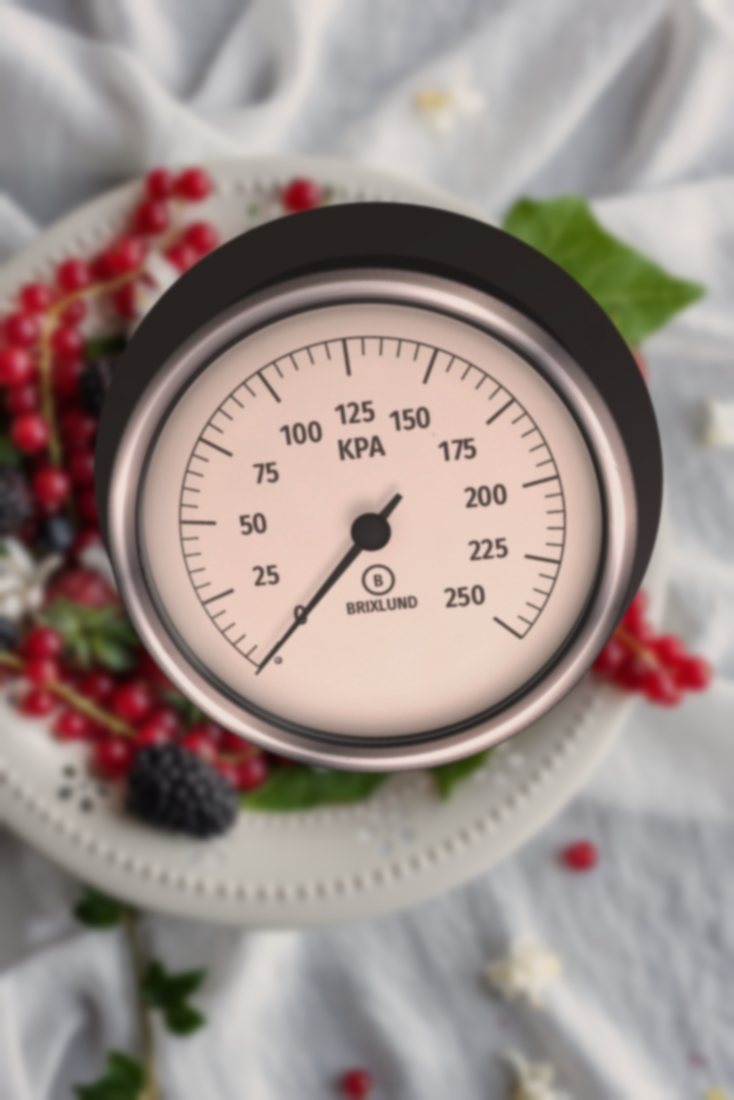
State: 0 kPa
